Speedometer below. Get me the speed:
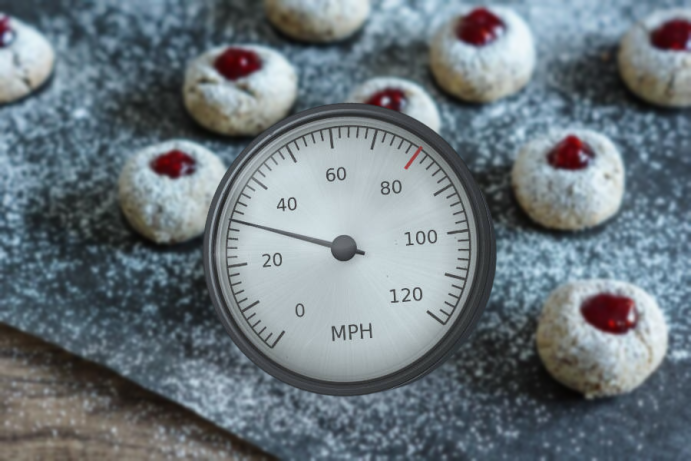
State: 30 mph
